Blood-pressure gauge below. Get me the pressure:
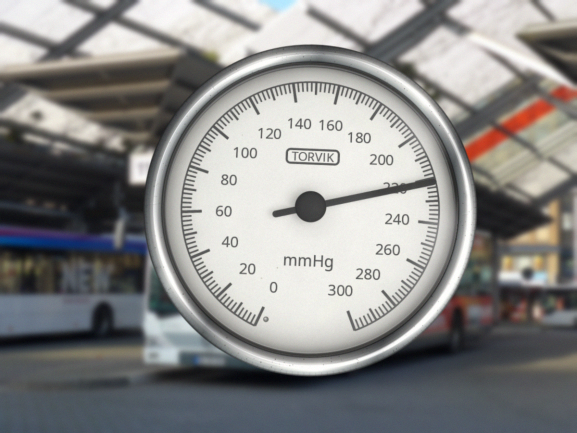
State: 222 mmHg
